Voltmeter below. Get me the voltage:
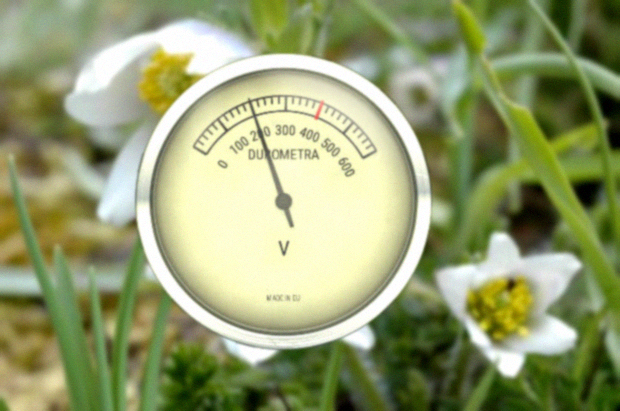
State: 200 V
